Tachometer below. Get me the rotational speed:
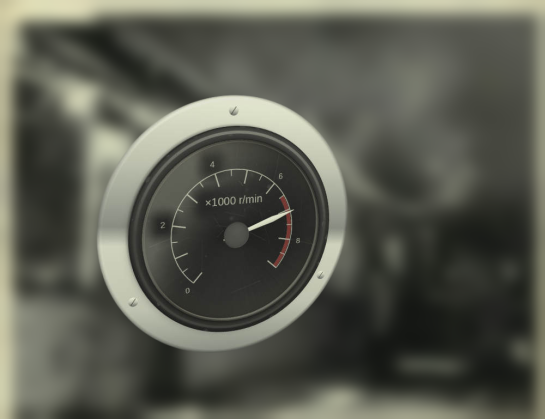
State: 7000 rpm
